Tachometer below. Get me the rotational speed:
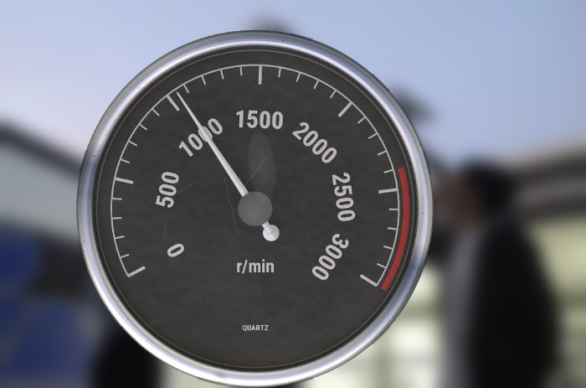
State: 1050 rpm
